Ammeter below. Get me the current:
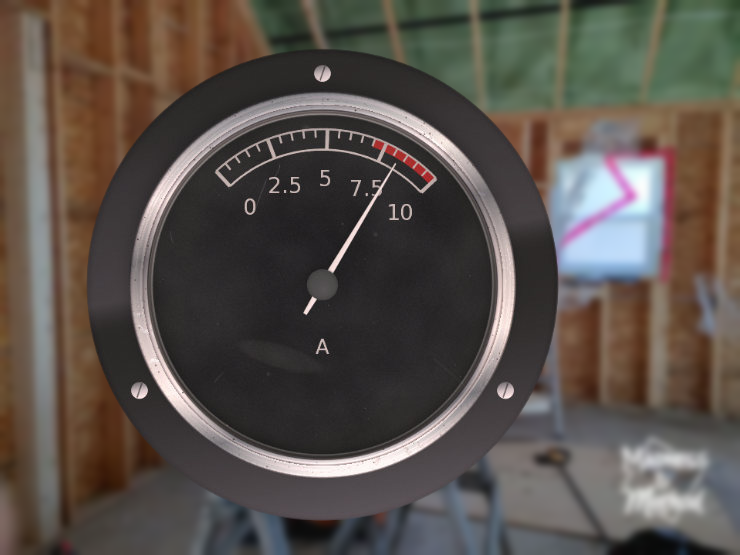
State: 8.25 A
